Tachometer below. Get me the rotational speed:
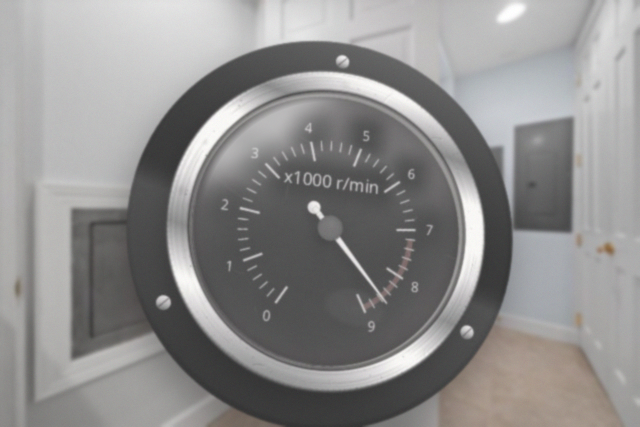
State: 8600 rpm
